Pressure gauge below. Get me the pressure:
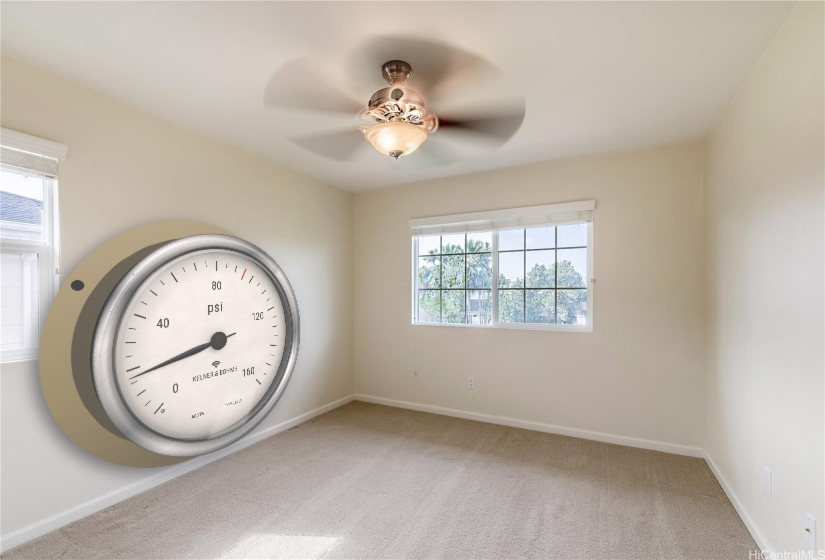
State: 17.5 psi
